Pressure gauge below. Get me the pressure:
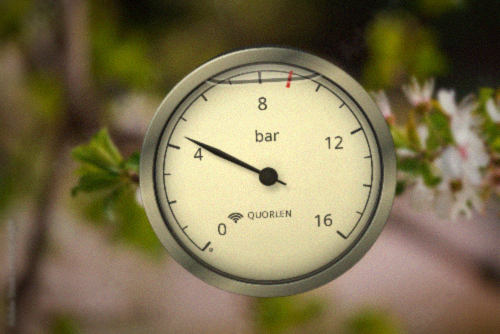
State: 4.5 bar
